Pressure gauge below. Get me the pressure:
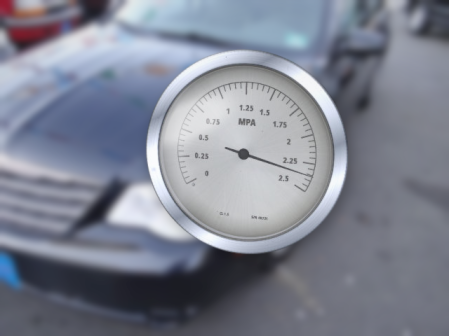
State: 2.35 MPa
